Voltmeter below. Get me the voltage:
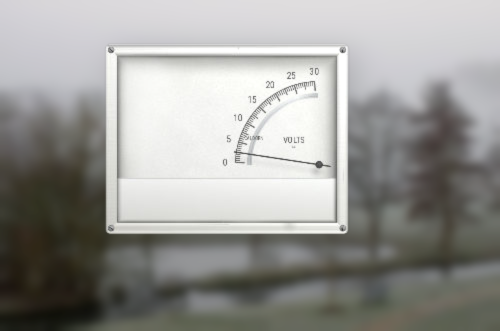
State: 2.5 V
